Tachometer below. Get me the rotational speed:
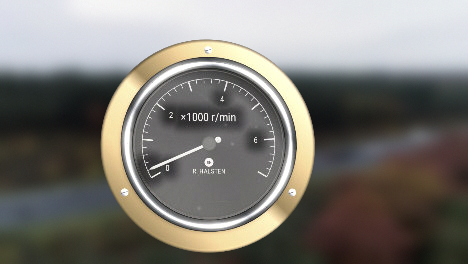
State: 200 rpm
